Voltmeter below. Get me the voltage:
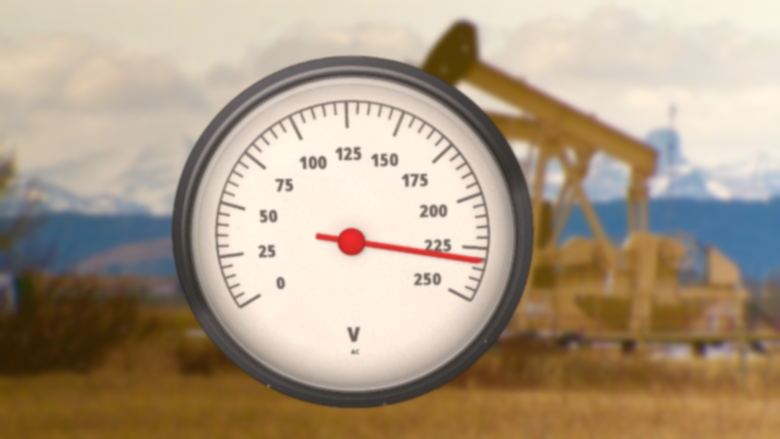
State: 230 V
